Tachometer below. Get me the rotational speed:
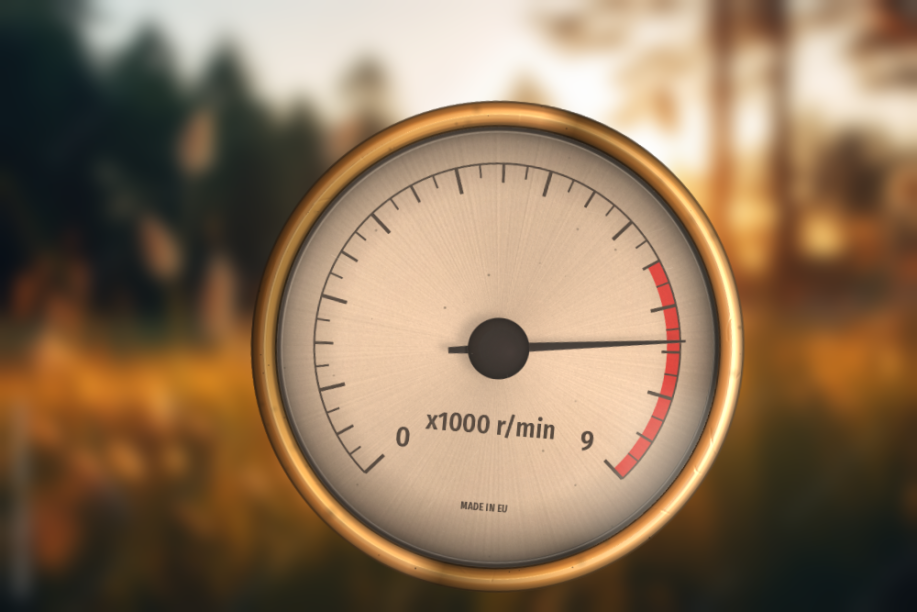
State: 7375 rpm
